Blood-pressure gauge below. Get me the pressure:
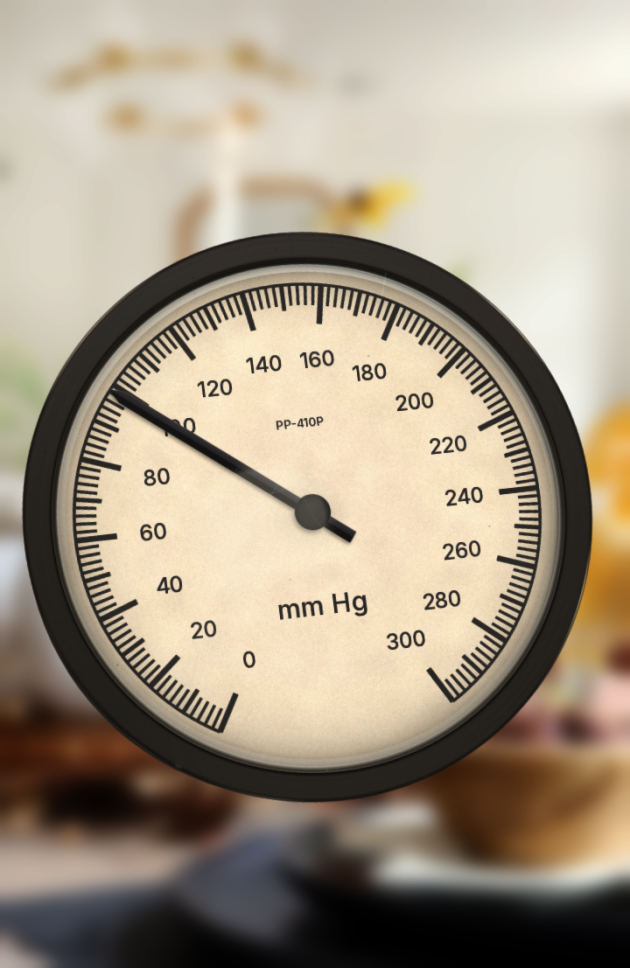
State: 98 mmHg
